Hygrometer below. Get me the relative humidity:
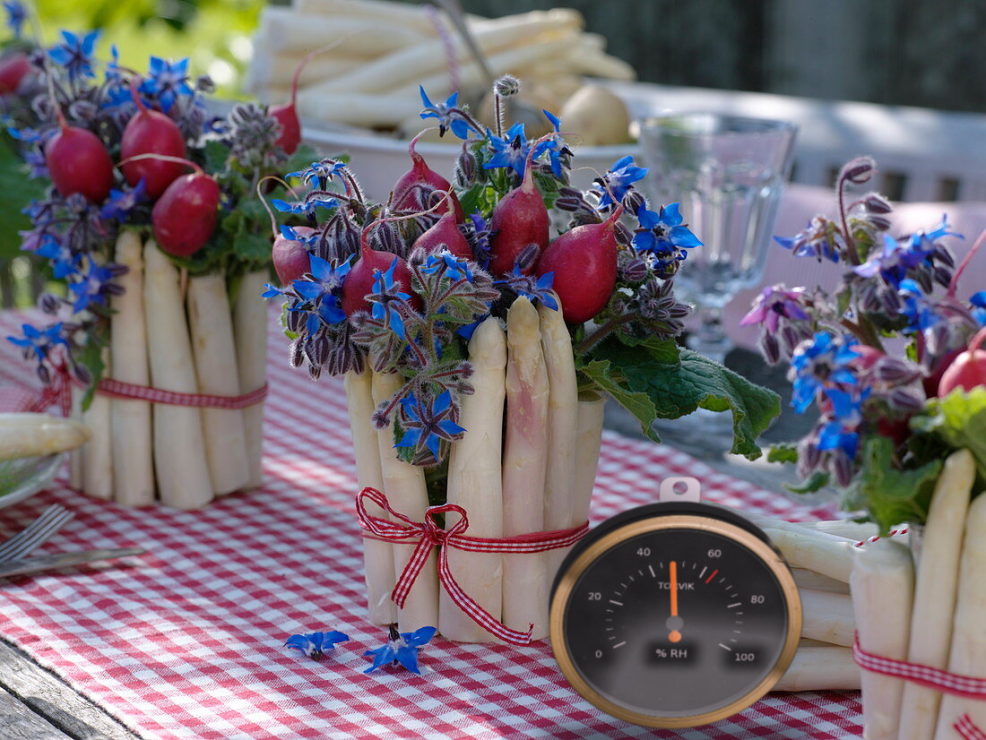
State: 48 %
